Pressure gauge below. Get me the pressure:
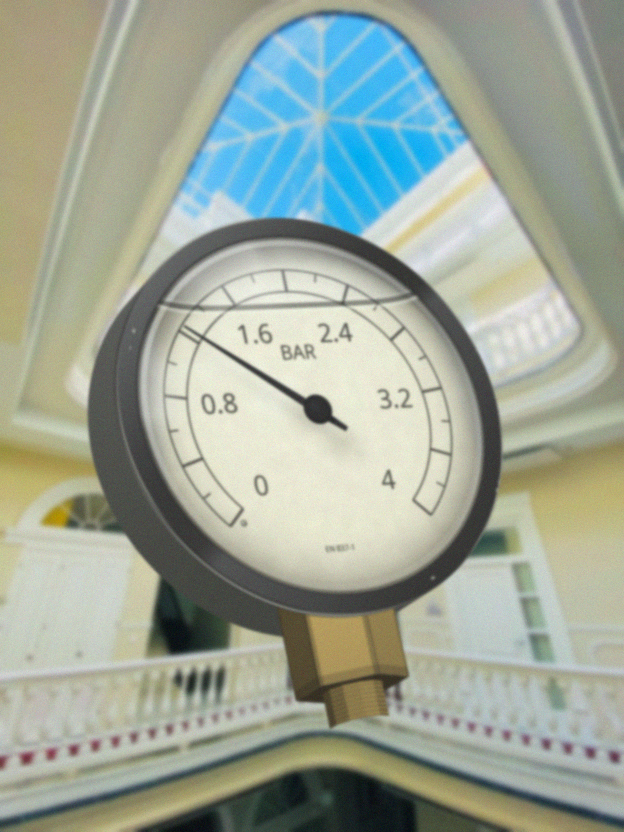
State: 1.2 bar
